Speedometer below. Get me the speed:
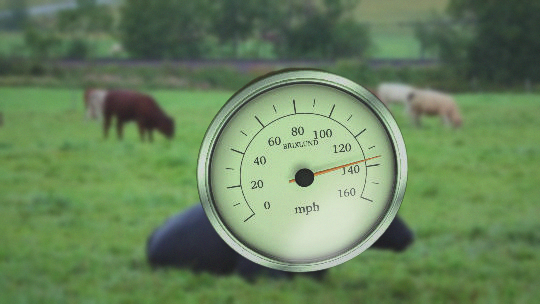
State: 135 mph
